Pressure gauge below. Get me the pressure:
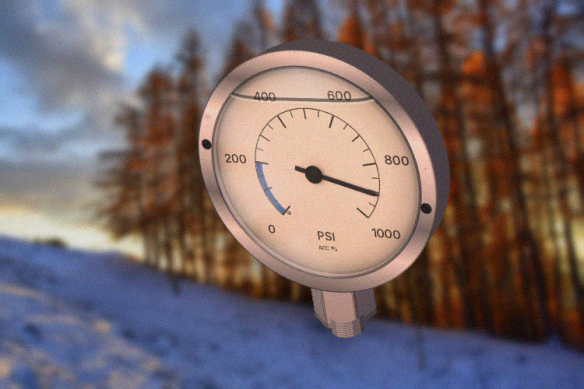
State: 900 psi
